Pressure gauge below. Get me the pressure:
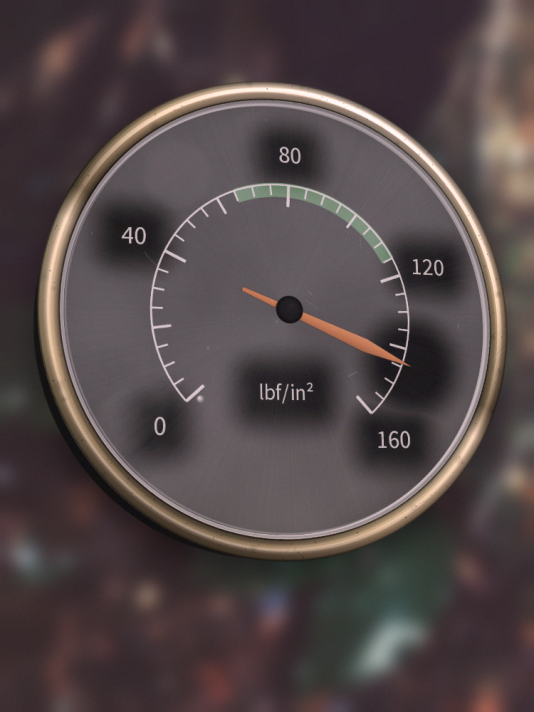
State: 145 psi
